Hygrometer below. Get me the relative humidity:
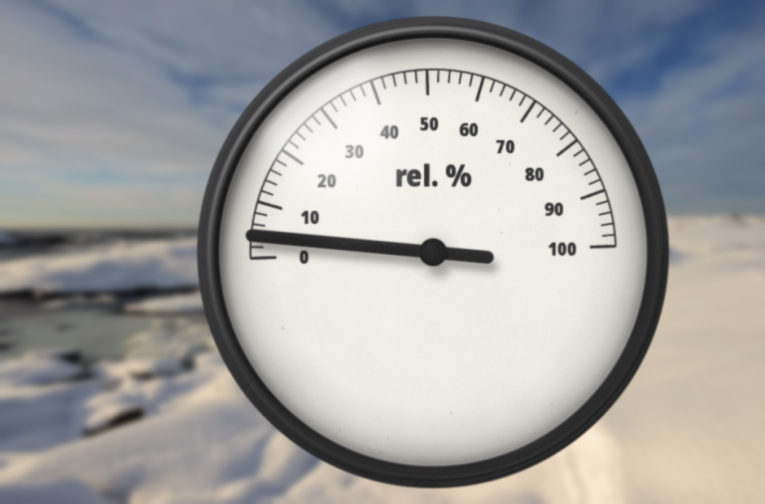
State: 4 %
